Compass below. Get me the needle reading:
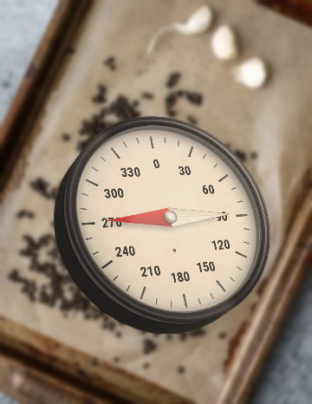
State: 270 °
